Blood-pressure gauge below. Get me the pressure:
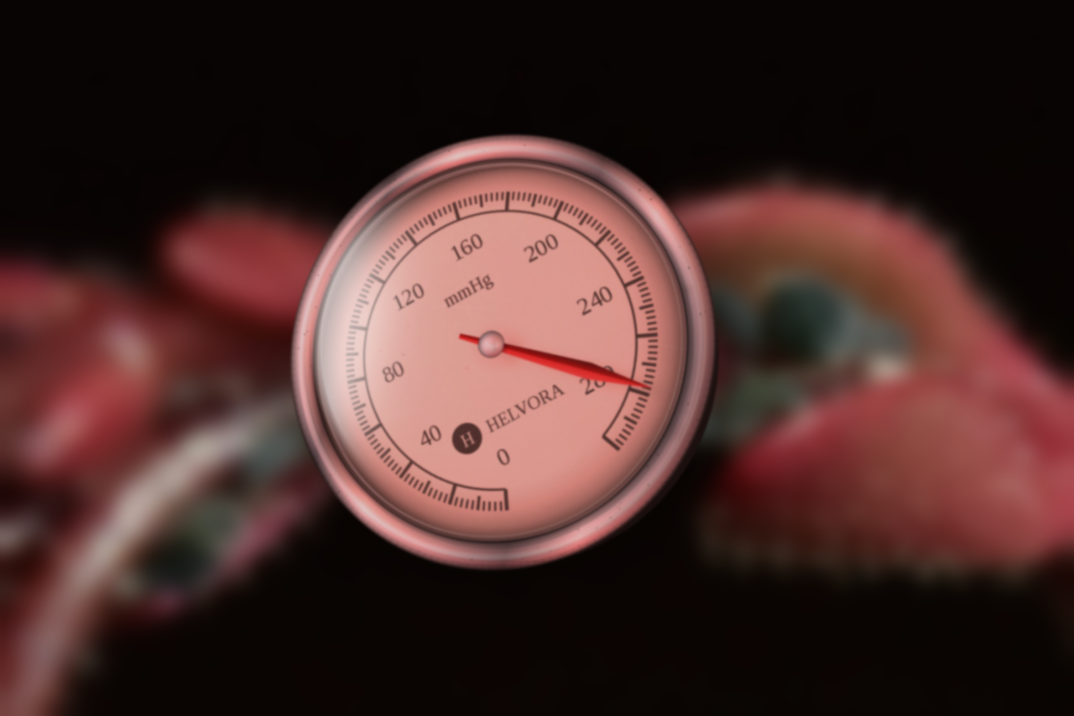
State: 278 mmHg
